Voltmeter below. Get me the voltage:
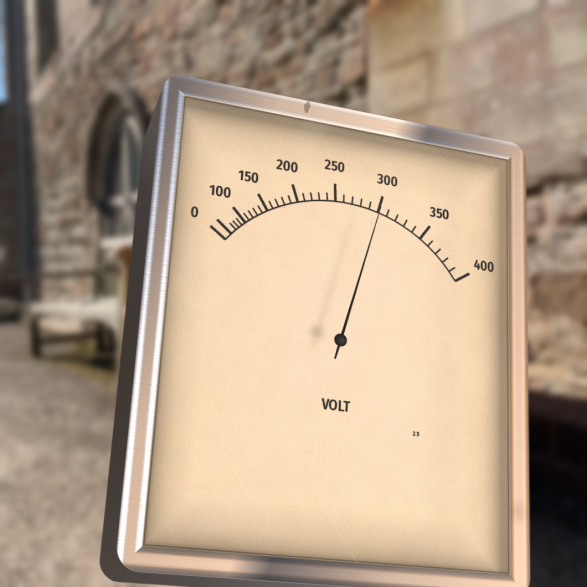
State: 300 V
